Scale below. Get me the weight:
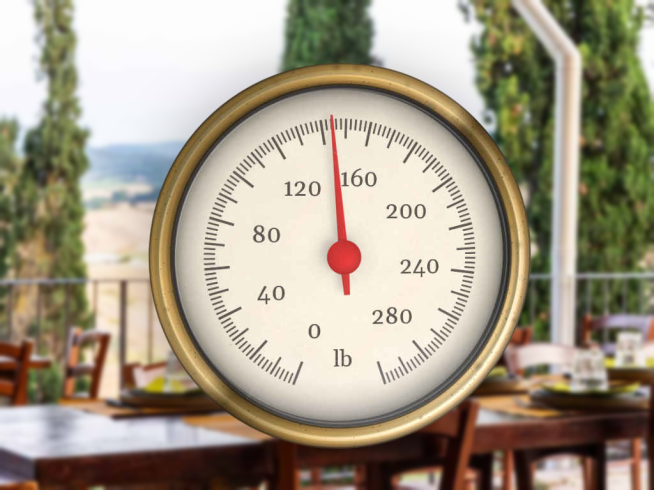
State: 144 lb
